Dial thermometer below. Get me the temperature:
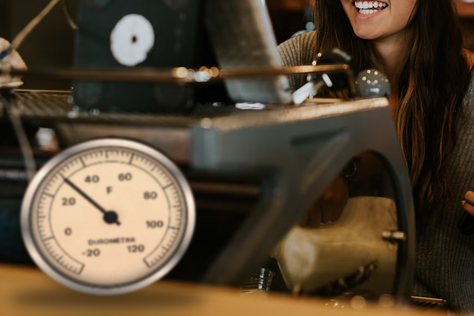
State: 30 °F
